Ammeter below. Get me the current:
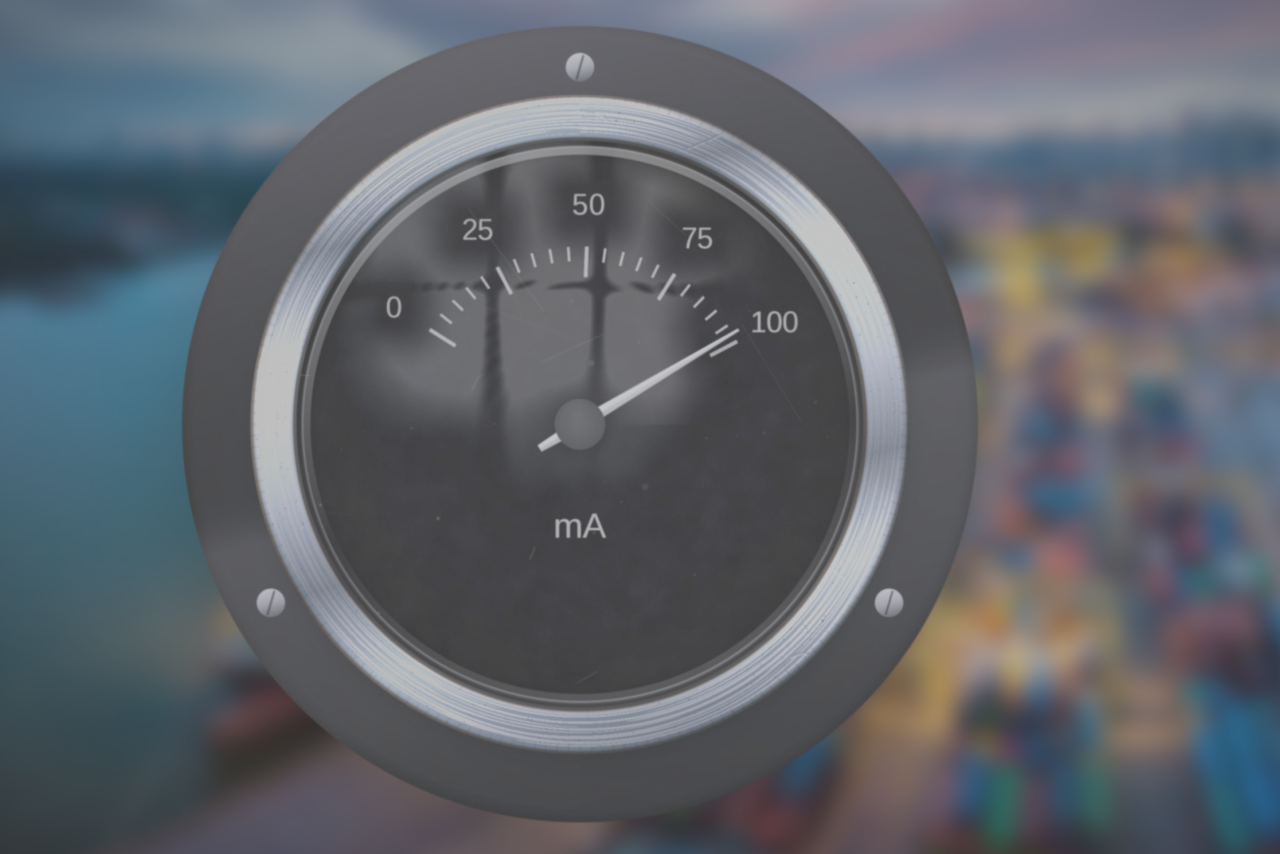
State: 97.5 mA
